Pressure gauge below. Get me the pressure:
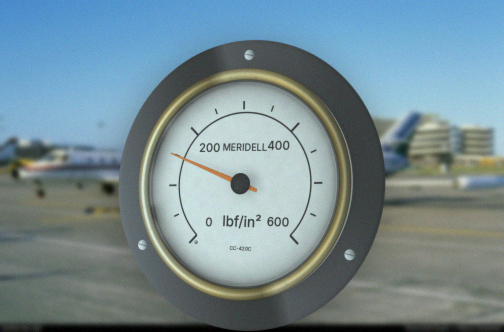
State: 150 psi
